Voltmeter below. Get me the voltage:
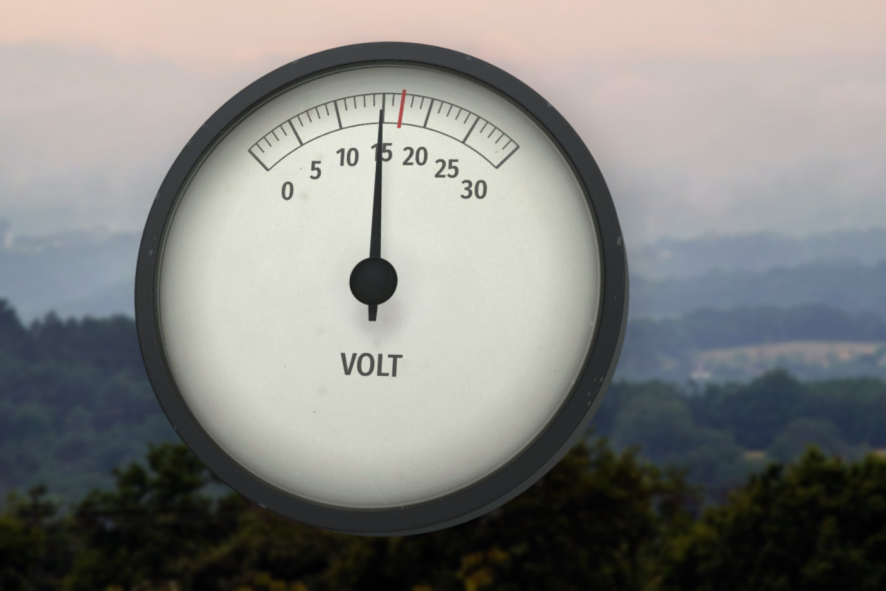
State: 15 V
